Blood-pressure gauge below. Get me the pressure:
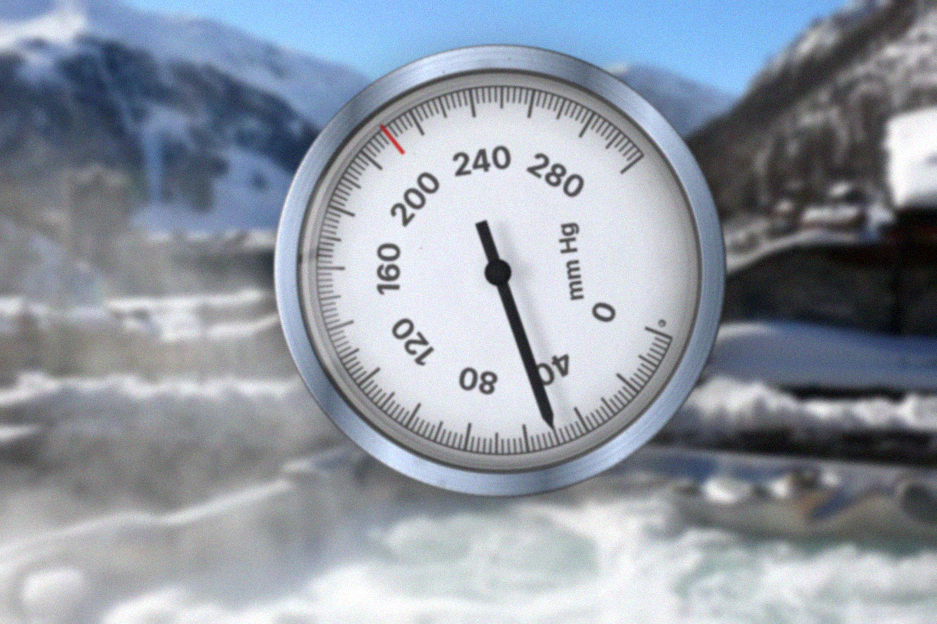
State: 50 mmHg
